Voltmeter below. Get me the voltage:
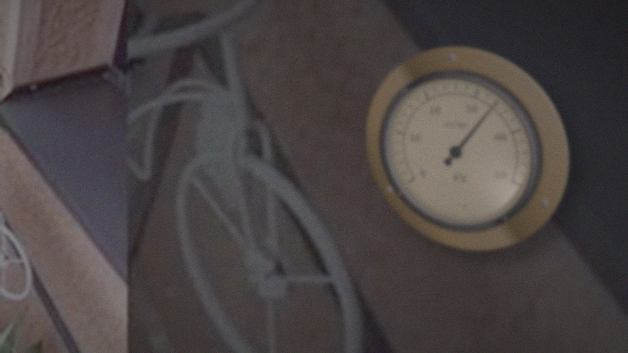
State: 34 kV
